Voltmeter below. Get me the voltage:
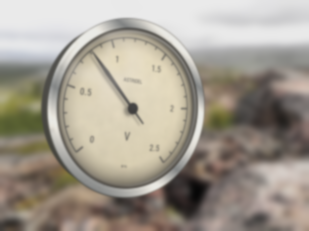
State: 0.8 V
